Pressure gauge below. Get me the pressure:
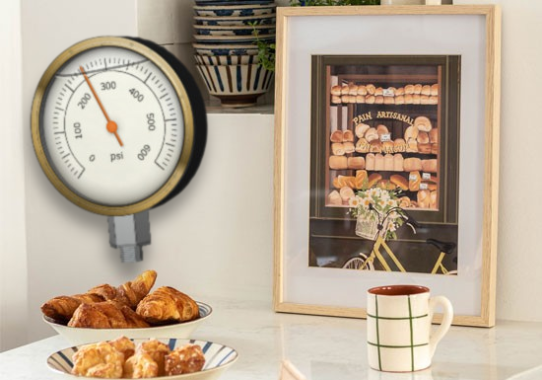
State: 250 psi
